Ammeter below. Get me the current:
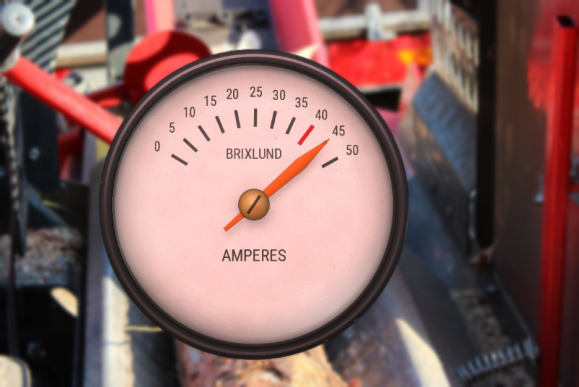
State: 45 A
